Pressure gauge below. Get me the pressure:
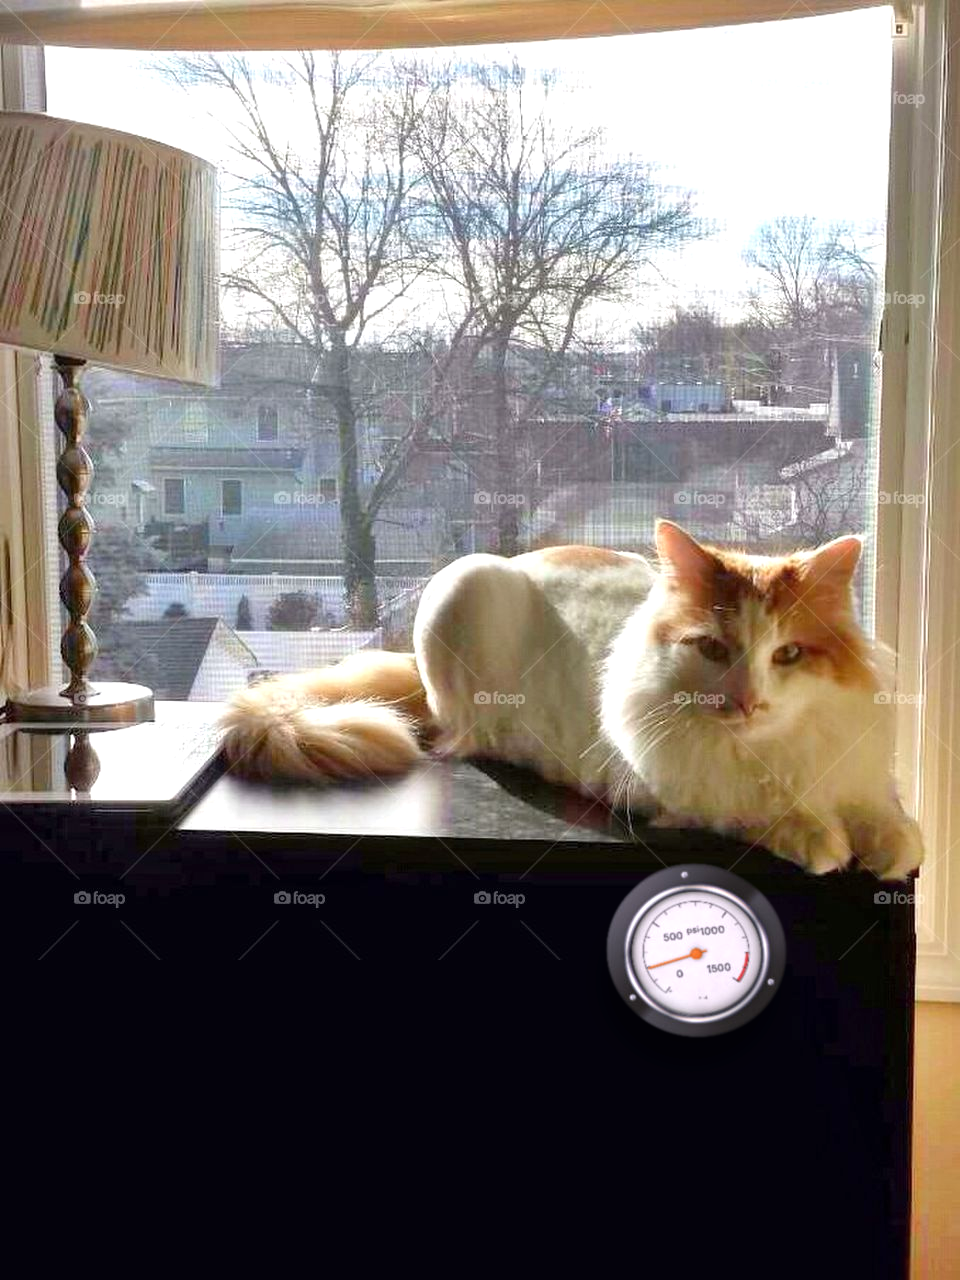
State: 200 psi
